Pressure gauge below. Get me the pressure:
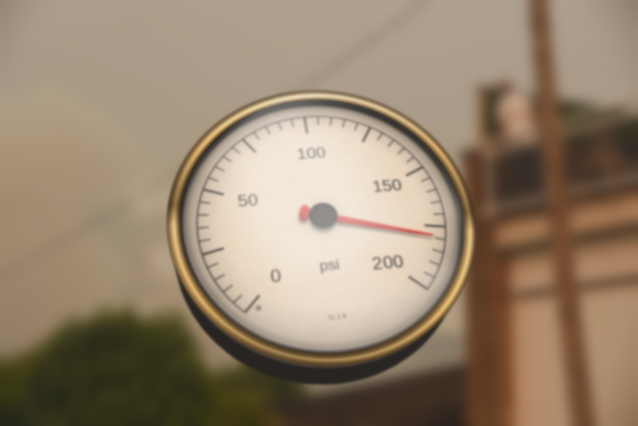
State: 180 psi
